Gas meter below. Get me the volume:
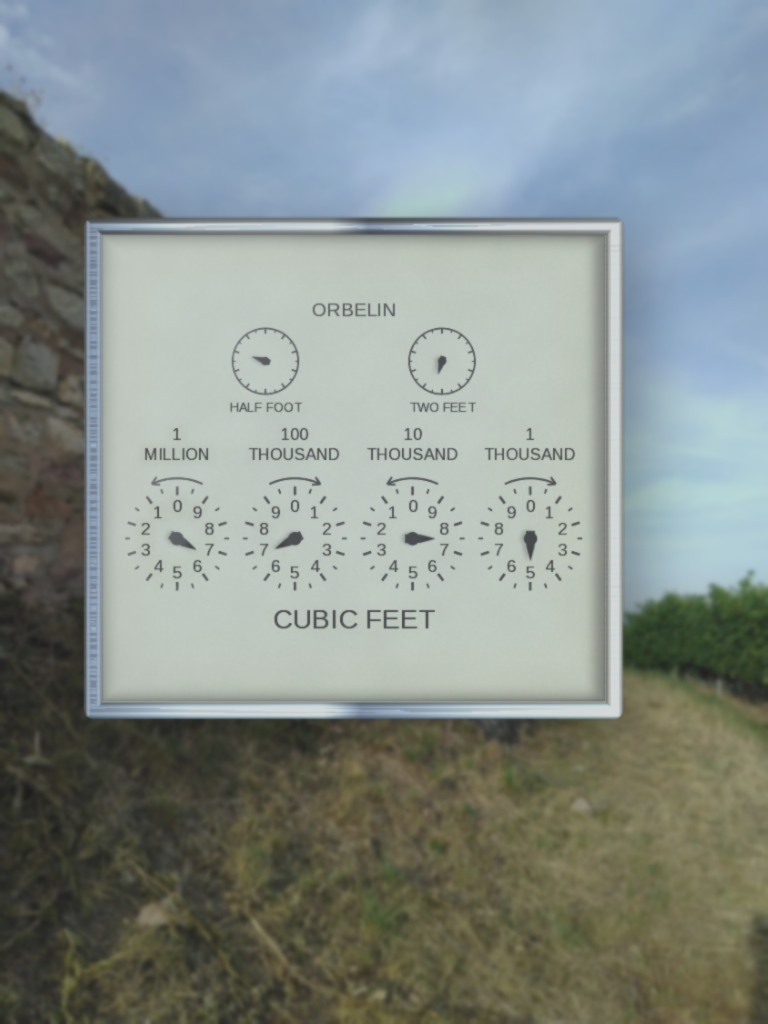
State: 667500 ft³
